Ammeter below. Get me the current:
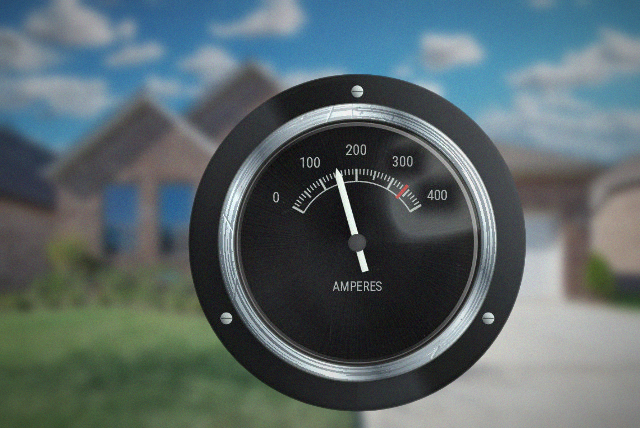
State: 150 A
